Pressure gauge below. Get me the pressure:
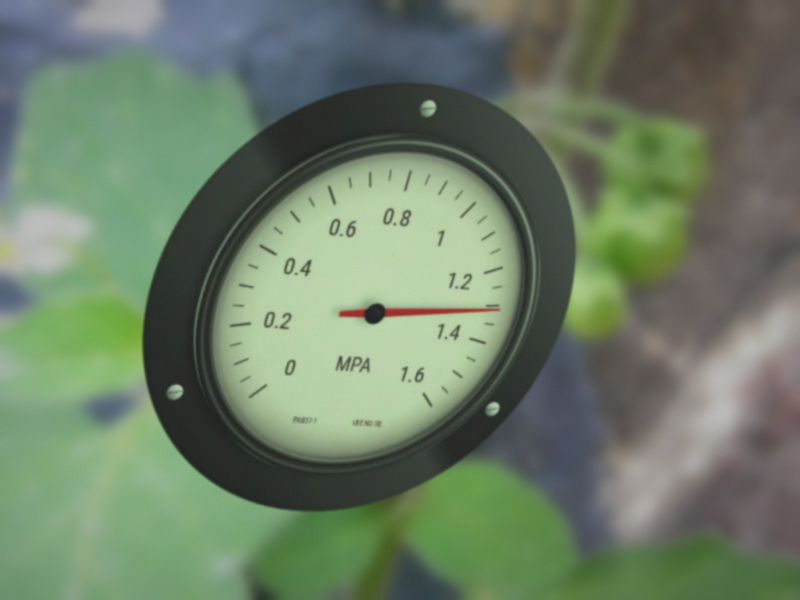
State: 1.3 MPa
